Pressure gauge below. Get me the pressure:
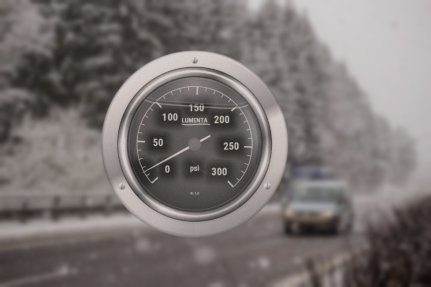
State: 15 psi
